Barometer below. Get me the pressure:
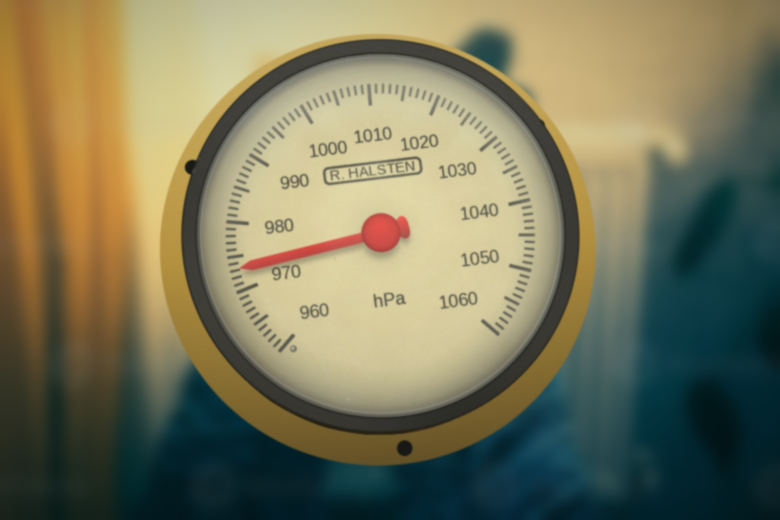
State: 973 hPa
